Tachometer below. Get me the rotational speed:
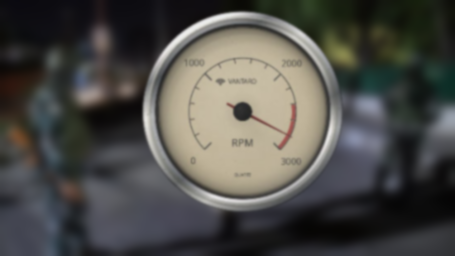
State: 2800 rpm
